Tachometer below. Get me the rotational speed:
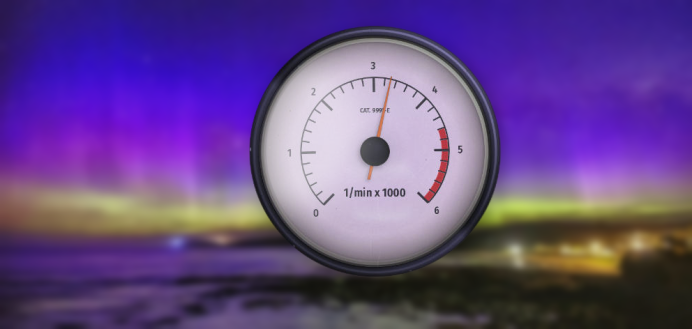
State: 3300 rpm
